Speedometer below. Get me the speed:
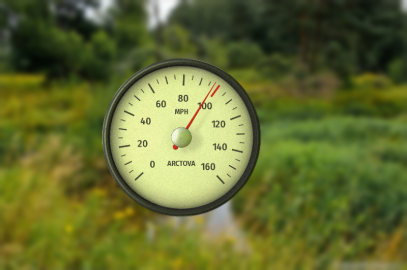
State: 97.5 mph
